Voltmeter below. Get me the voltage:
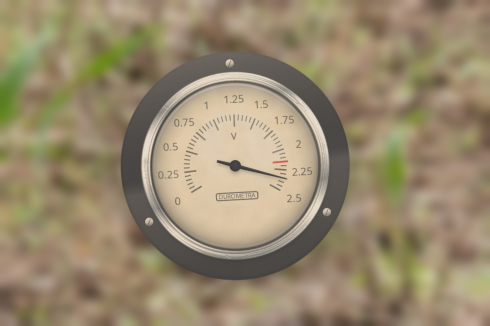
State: 2.35 V
